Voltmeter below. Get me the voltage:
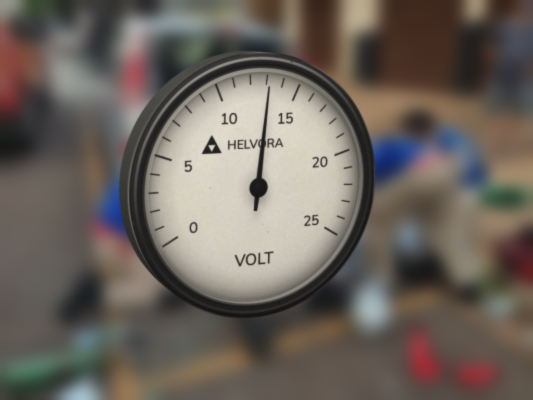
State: 13 V
